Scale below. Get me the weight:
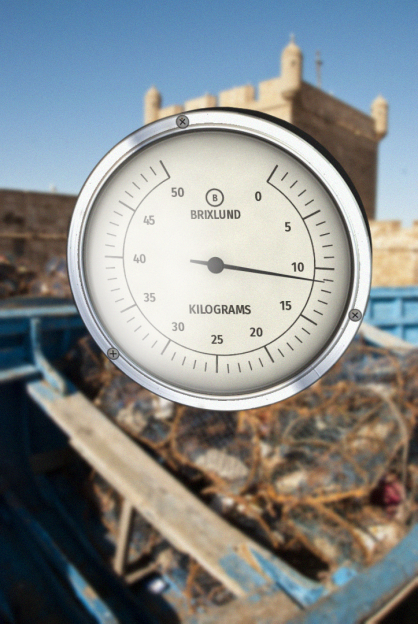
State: 11 kg
